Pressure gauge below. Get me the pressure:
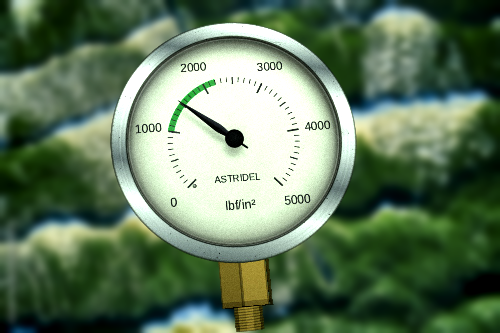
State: 1500 psi
